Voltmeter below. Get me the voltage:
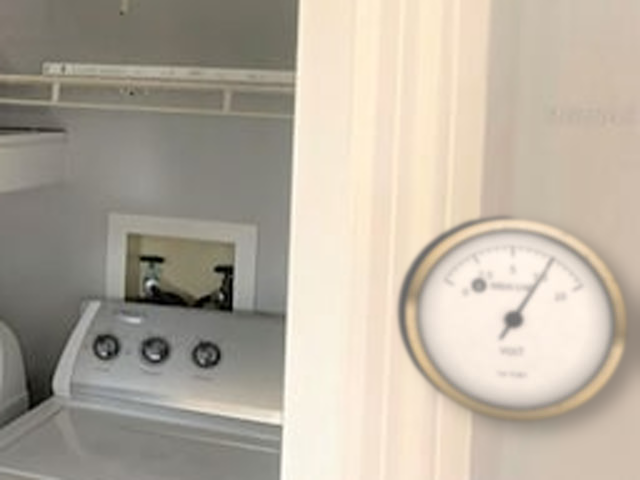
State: 7.5 V
